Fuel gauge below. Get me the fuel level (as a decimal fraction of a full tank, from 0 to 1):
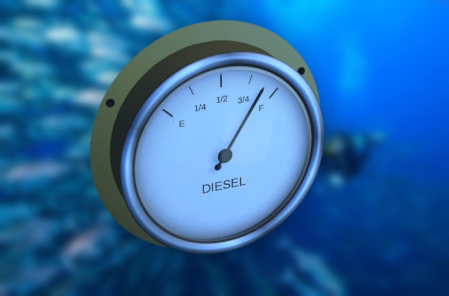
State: 0.875
